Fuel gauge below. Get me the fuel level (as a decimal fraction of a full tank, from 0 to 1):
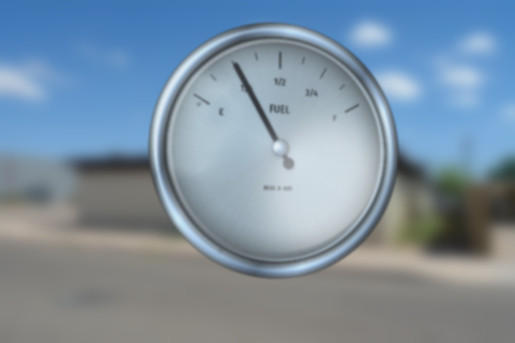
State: 0.25
